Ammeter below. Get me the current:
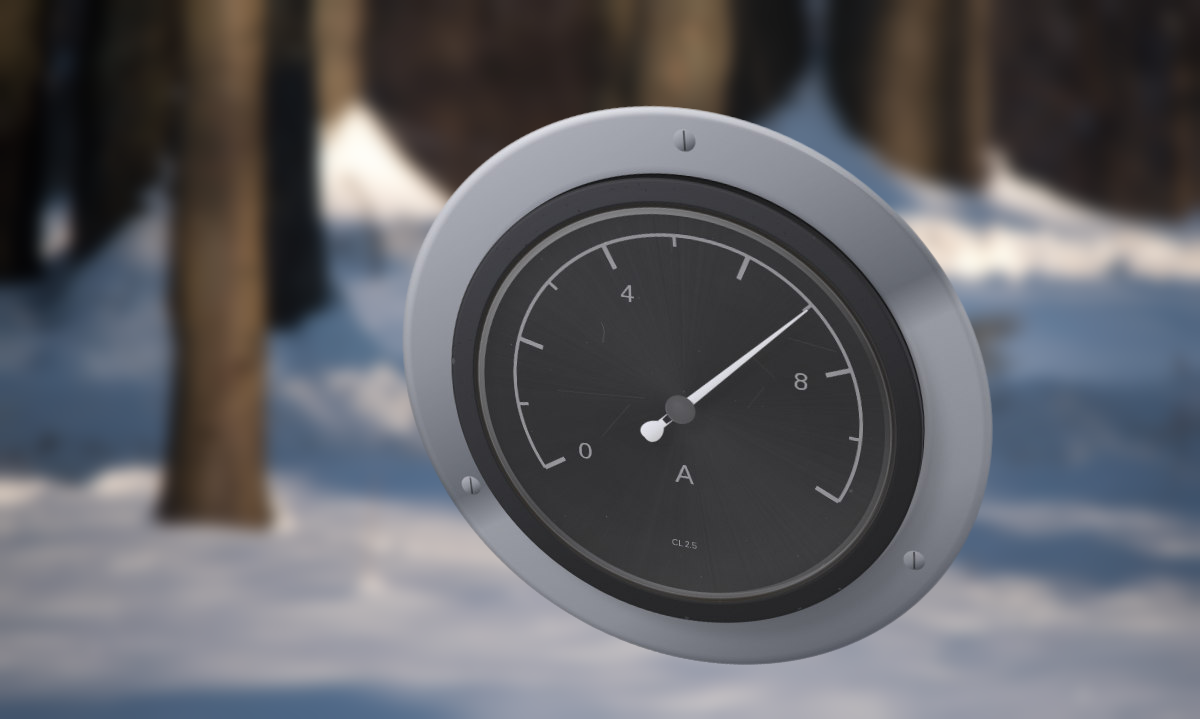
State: 7 A
